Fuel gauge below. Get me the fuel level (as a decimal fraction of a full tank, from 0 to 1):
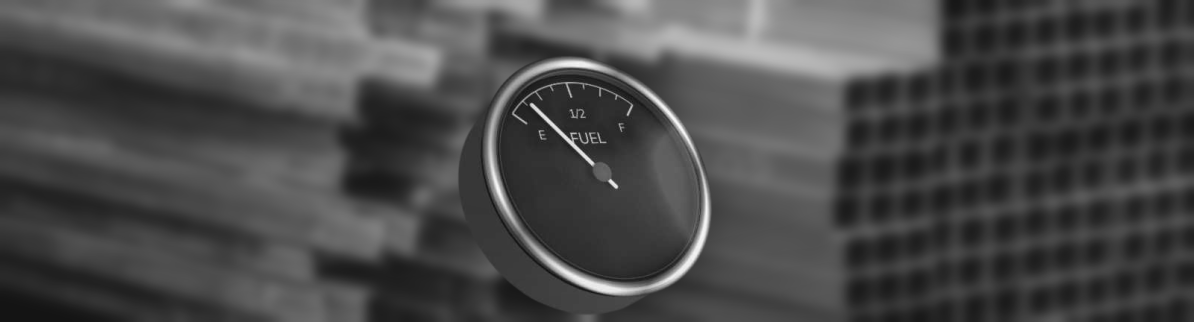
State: 0.125
